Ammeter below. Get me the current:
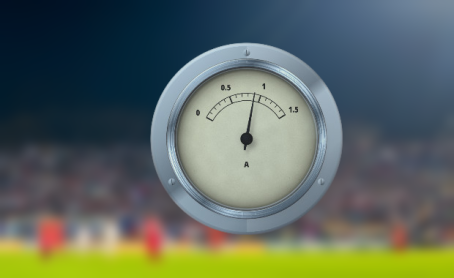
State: 0.9 A
